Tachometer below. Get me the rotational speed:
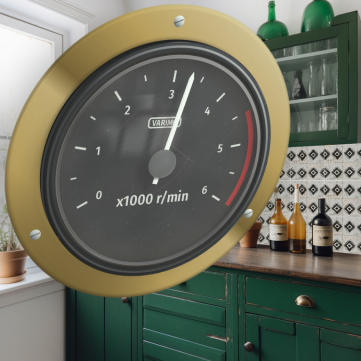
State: 3250 rpm
